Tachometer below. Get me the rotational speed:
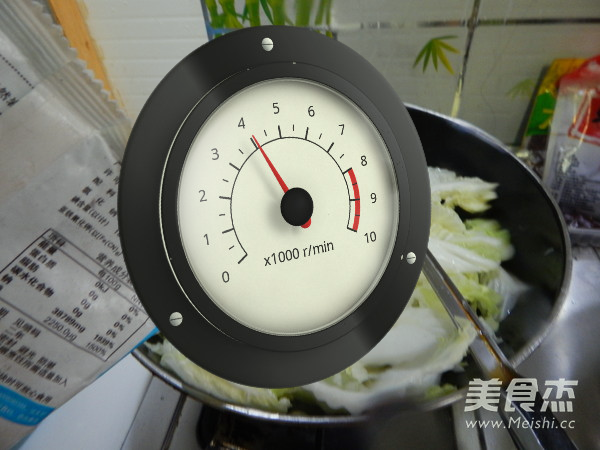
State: 4000 rpm
